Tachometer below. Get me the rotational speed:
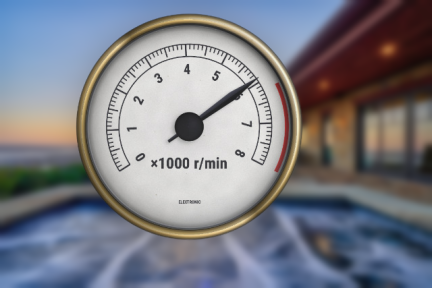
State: 5900 rpm
